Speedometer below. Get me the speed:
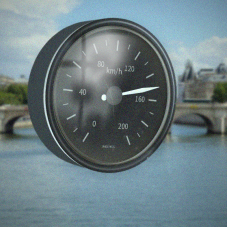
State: 150 km/h
